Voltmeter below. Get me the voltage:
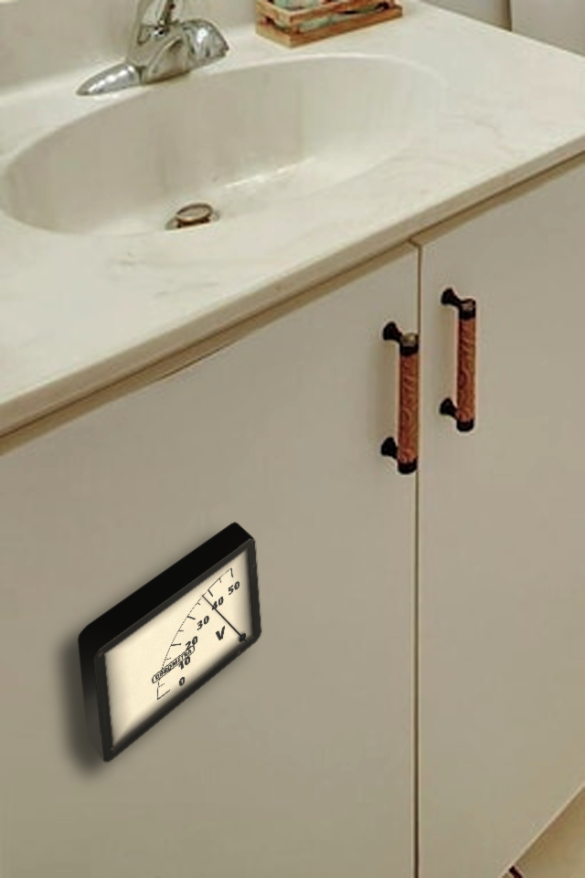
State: 37.5 V
